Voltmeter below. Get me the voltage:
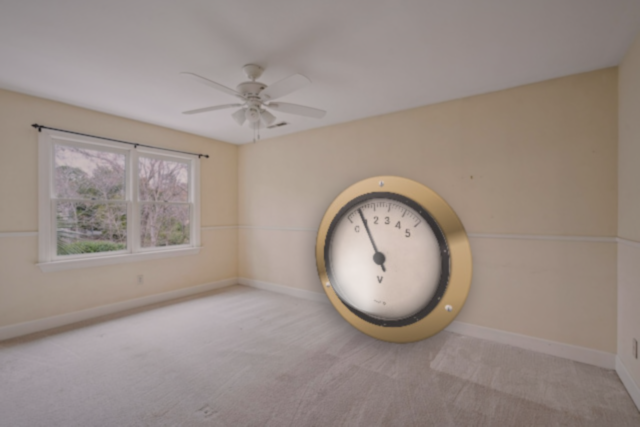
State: 1 V
